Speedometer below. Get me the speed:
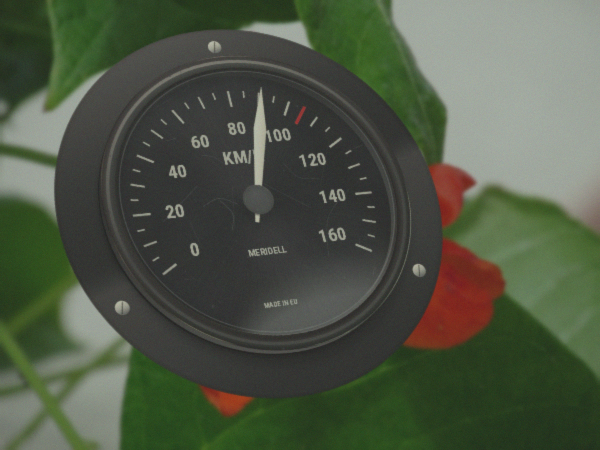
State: 90 km/h
